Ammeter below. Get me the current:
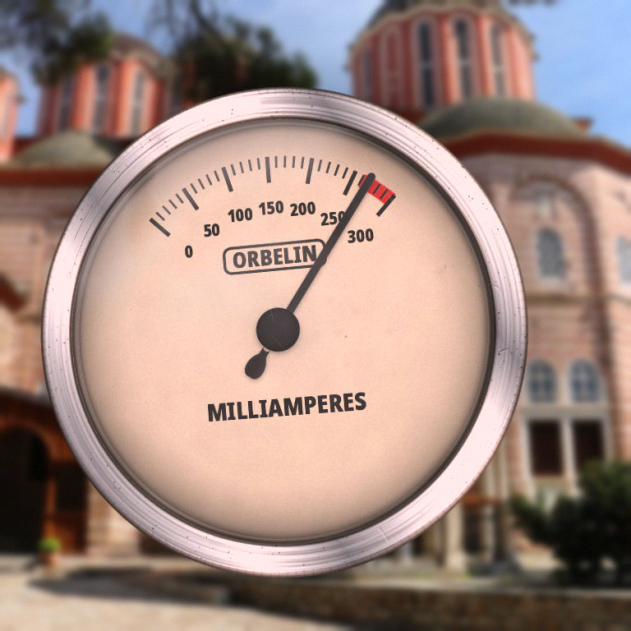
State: 270 mA
